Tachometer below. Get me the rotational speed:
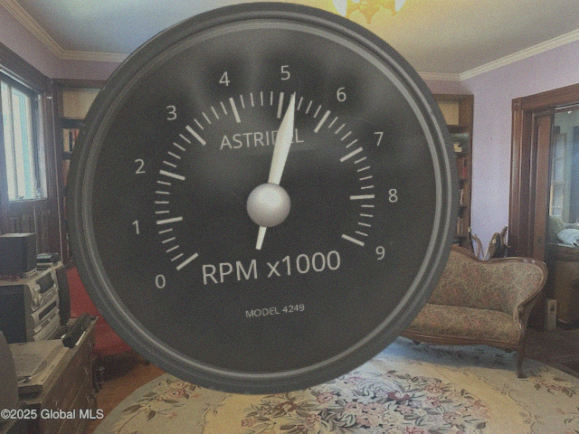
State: 5200 rpm
